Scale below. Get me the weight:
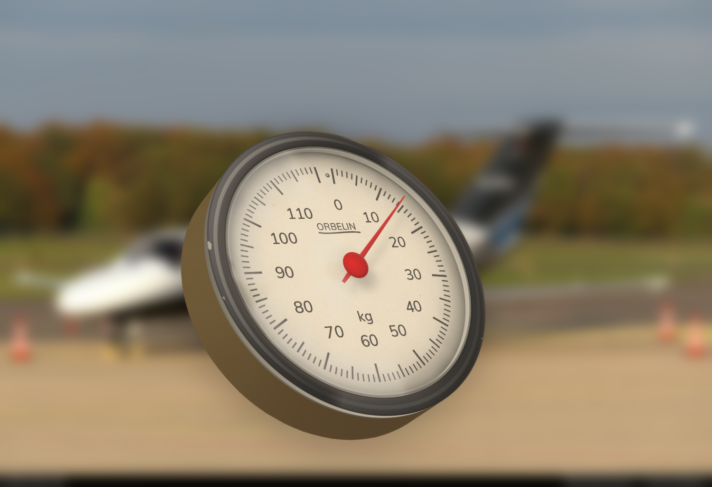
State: 14 kg
